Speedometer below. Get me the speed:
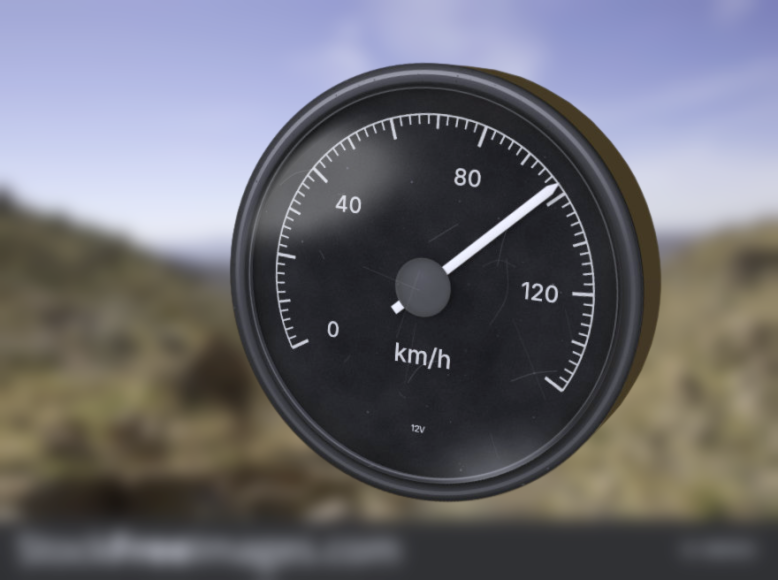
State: 98 km/h
